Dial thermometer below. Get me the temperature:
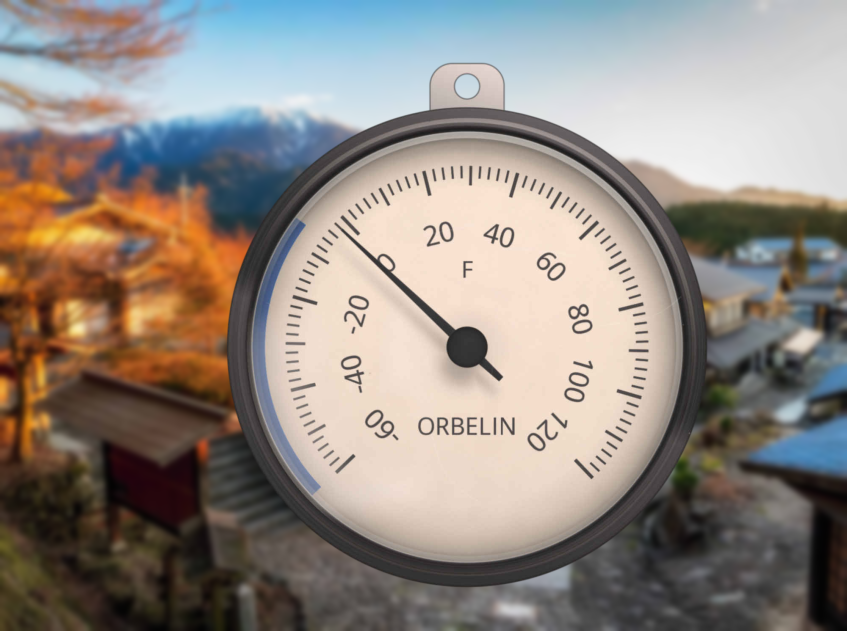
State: -2 °F
